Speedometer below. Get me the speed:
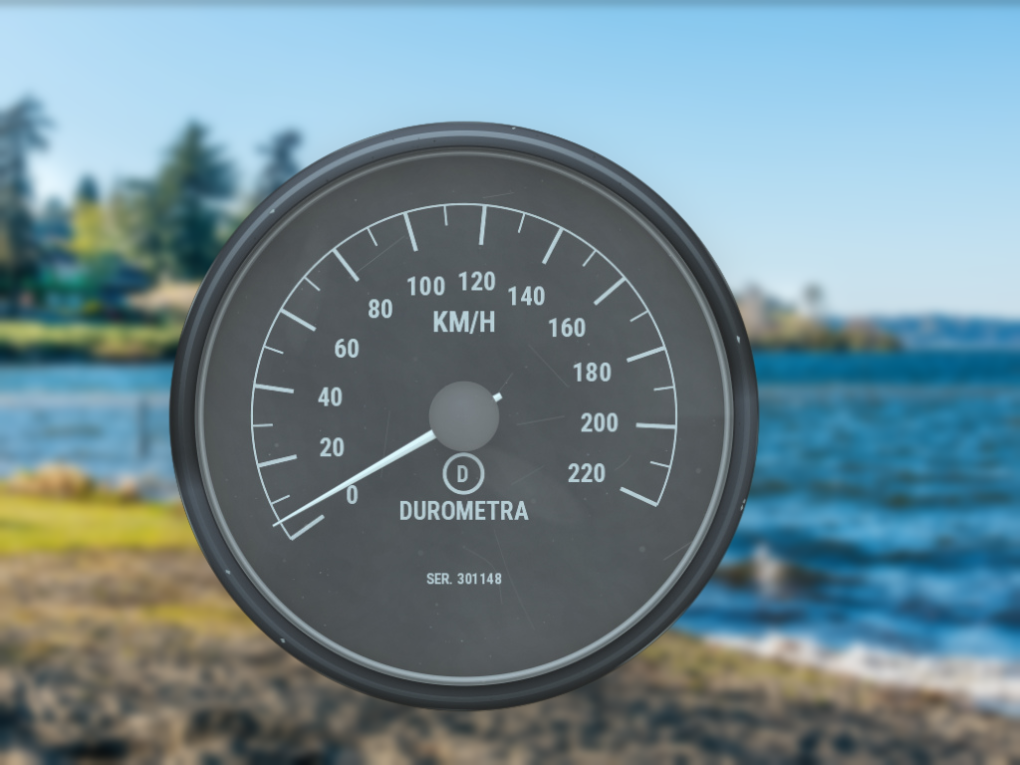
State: 5 km/h
